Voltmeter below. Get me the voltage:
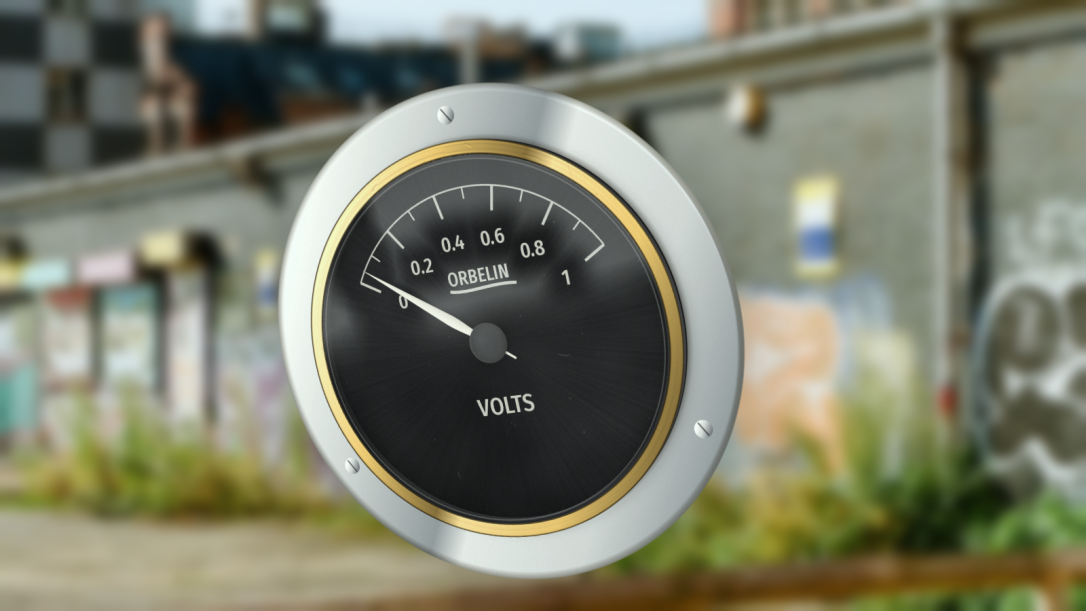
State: 0.05 V
